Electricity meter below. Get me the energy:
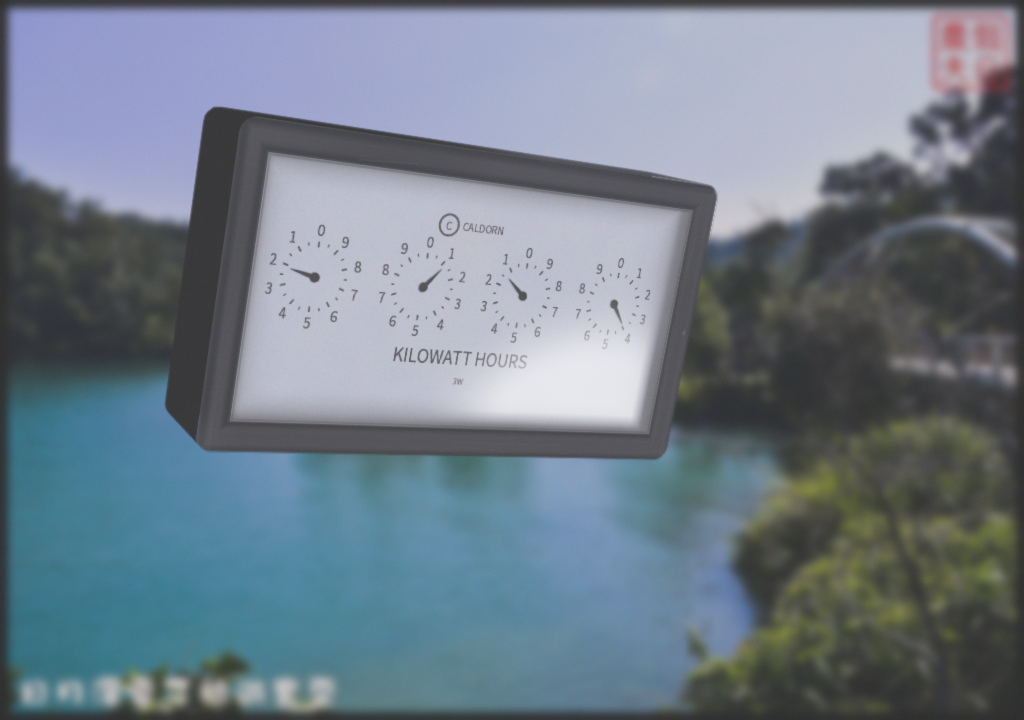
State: 2114 kWh
